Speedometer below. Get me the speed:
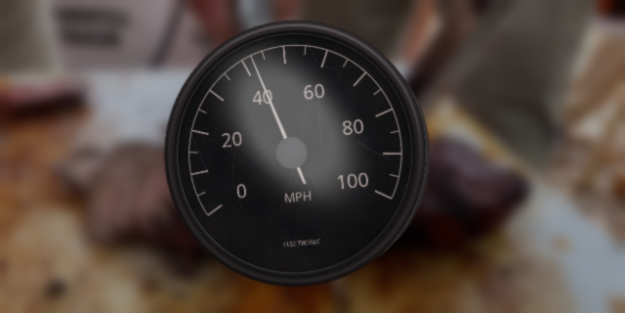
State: 42.5 mph
